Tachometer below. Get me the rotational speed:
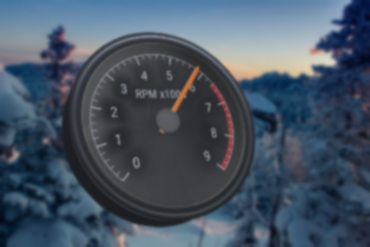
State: 5800 rpm
